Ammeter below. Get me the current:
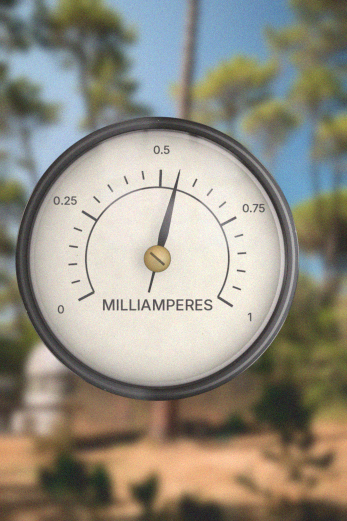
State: 0.55 mA
